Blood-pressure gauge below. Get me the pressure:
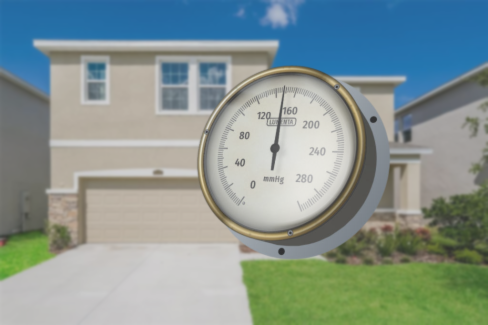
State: 150 mmHg
